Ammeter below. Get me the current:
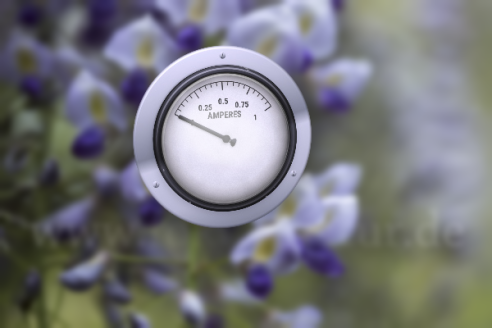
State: 0 A
